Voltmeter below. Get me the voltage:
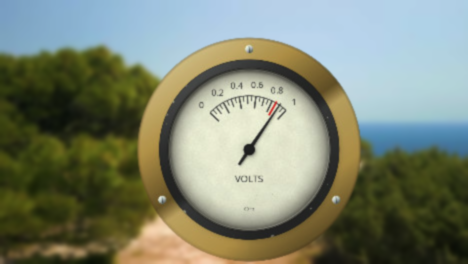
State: 0.9 V
